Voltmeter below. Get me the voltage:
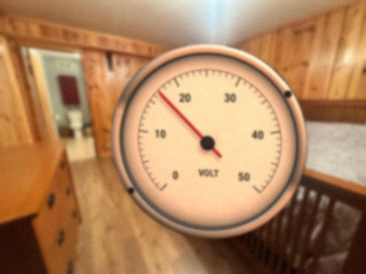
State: 17 V
